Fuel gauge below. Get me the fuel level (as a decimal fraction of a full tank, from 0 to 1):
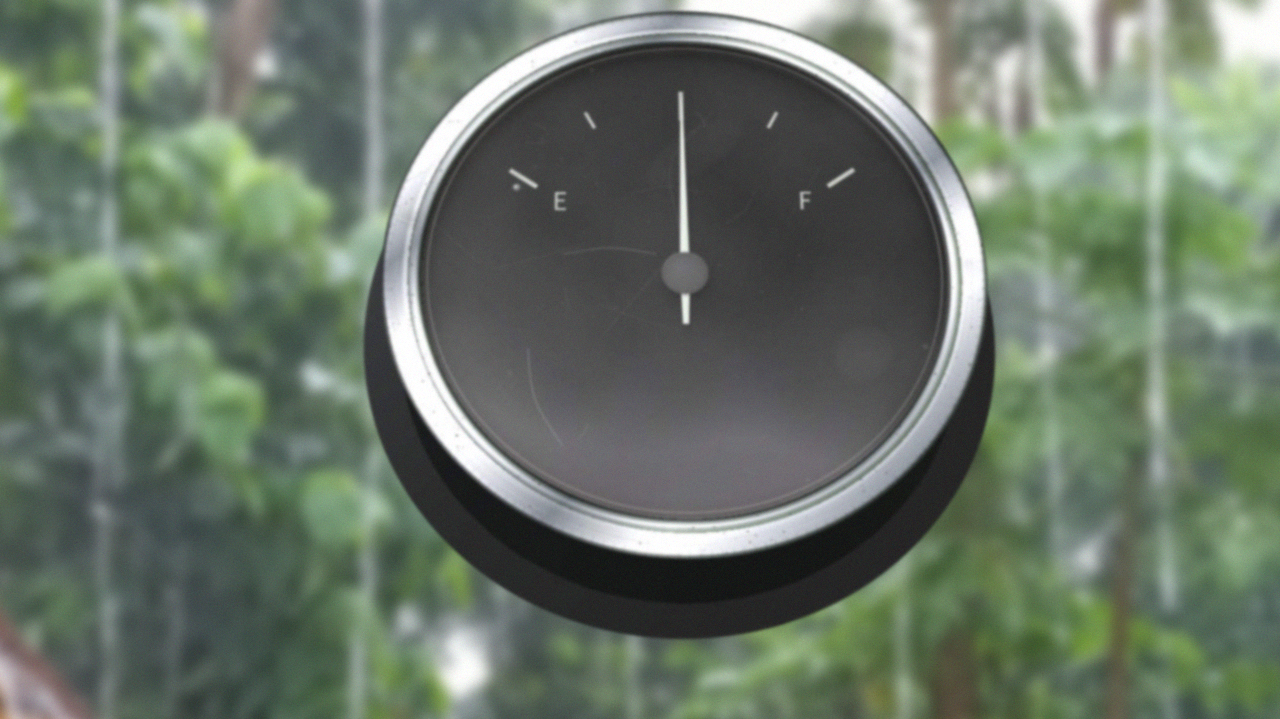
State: 0.5
